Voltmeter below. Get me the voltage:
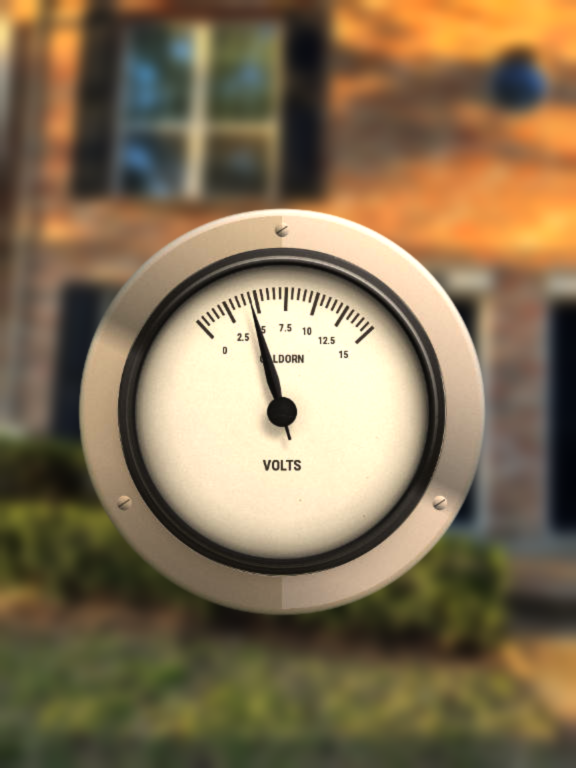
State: 4.5 V
